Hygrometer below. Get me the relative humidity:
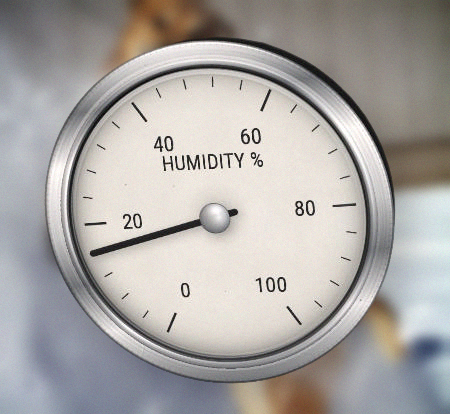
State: 16 %
